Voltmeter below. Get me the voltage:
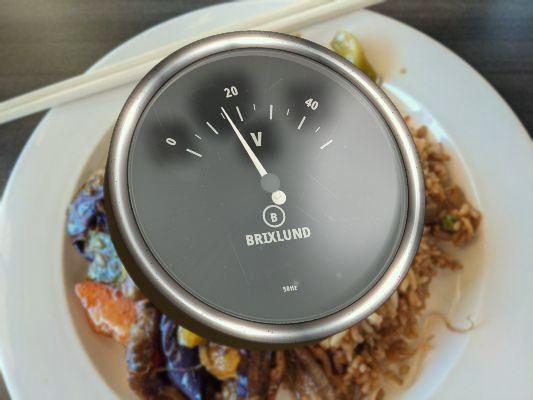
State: 15 V
